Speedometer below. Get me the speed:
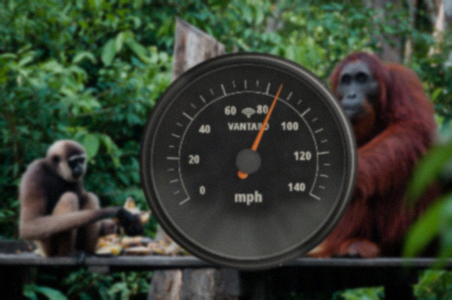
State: 85 mph
